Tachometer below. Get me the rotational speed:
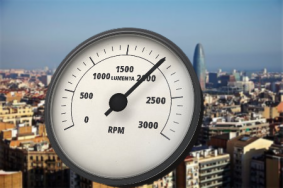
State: 2000 rpm
